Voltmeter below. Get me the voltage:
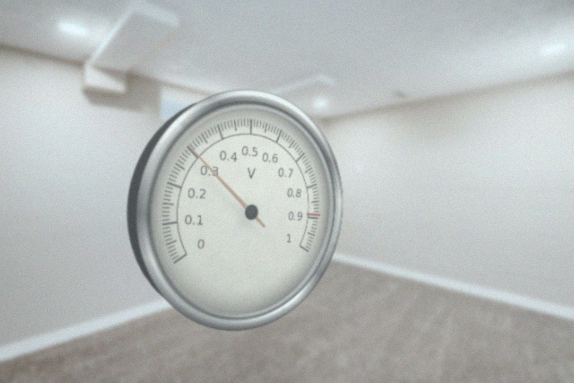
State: 0.3 V
